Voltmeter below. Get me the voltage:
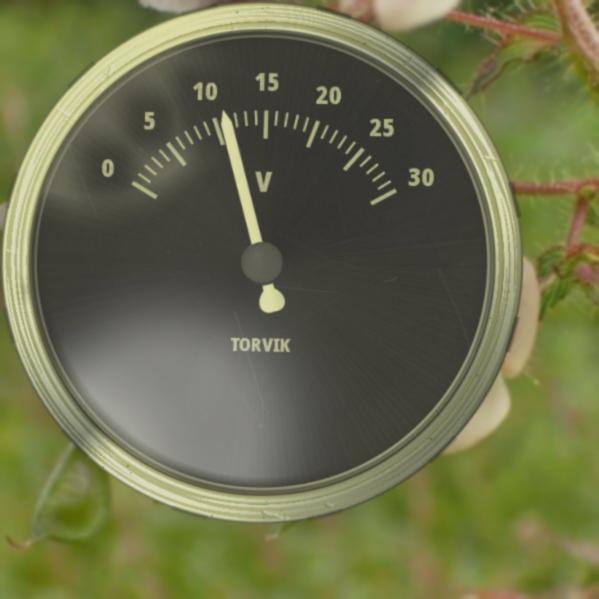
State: 11 V
